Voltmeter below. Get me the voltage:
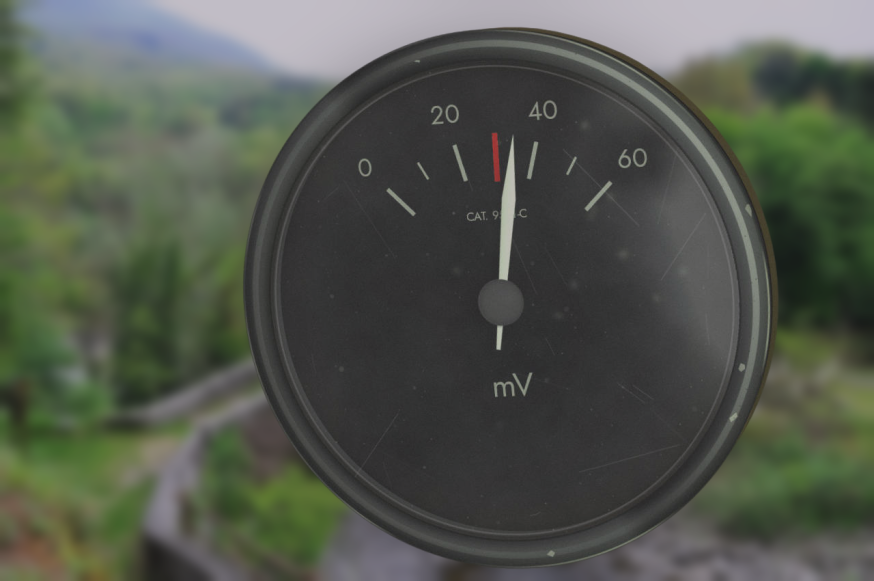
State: 35 mV
